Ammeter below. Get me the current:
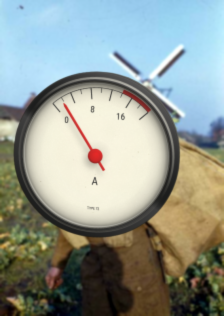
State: 2 A
